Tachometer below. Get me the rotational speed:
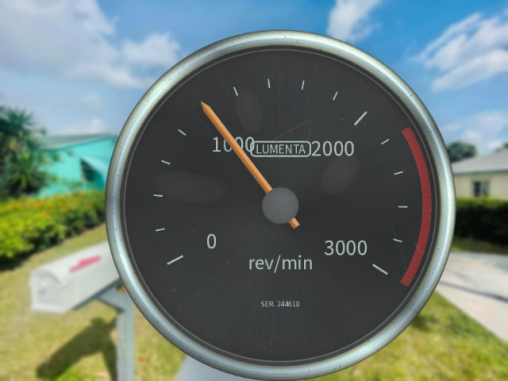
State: 1000 rpm
